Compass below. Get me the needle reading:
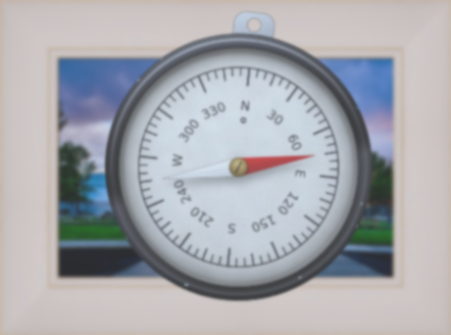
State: 75 °
